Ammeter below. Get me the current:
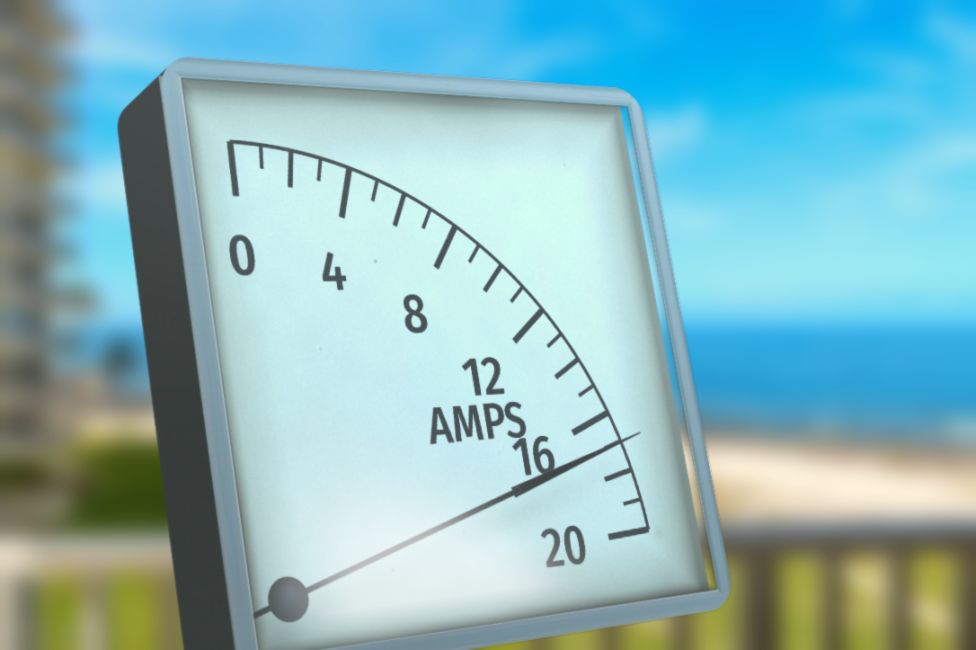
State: 17 A
